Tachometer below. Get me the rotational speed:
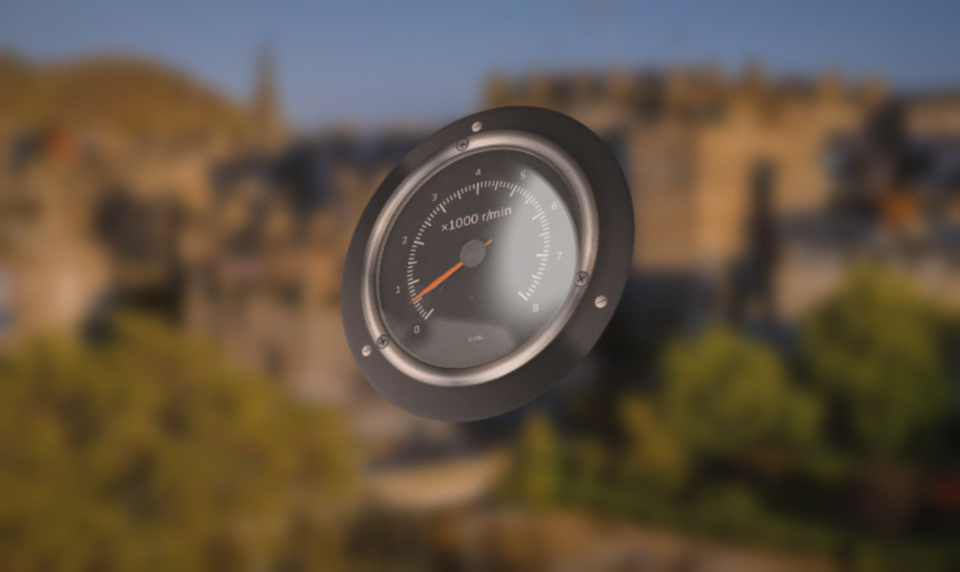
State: 500 rpm
